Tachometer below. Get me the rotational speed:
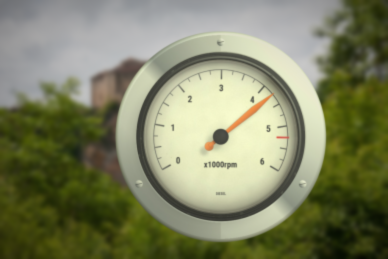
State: 4250 rpm
